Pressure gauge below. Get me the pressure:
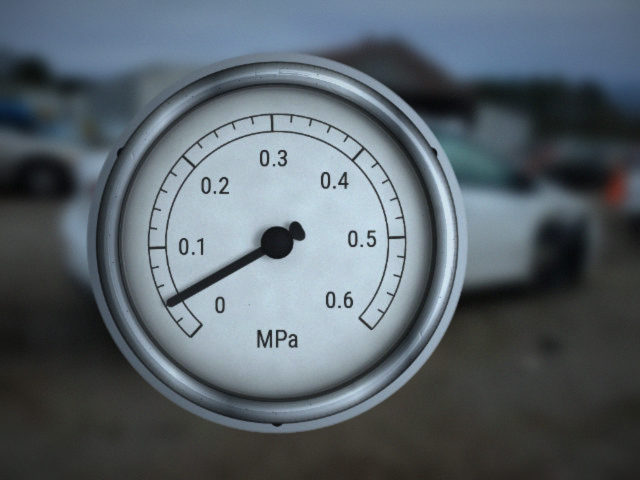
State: 0.04 MPa
